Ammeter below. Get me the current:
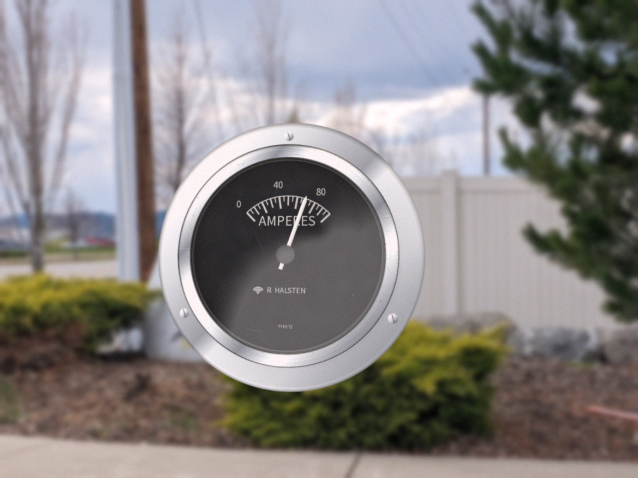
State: 70 A
